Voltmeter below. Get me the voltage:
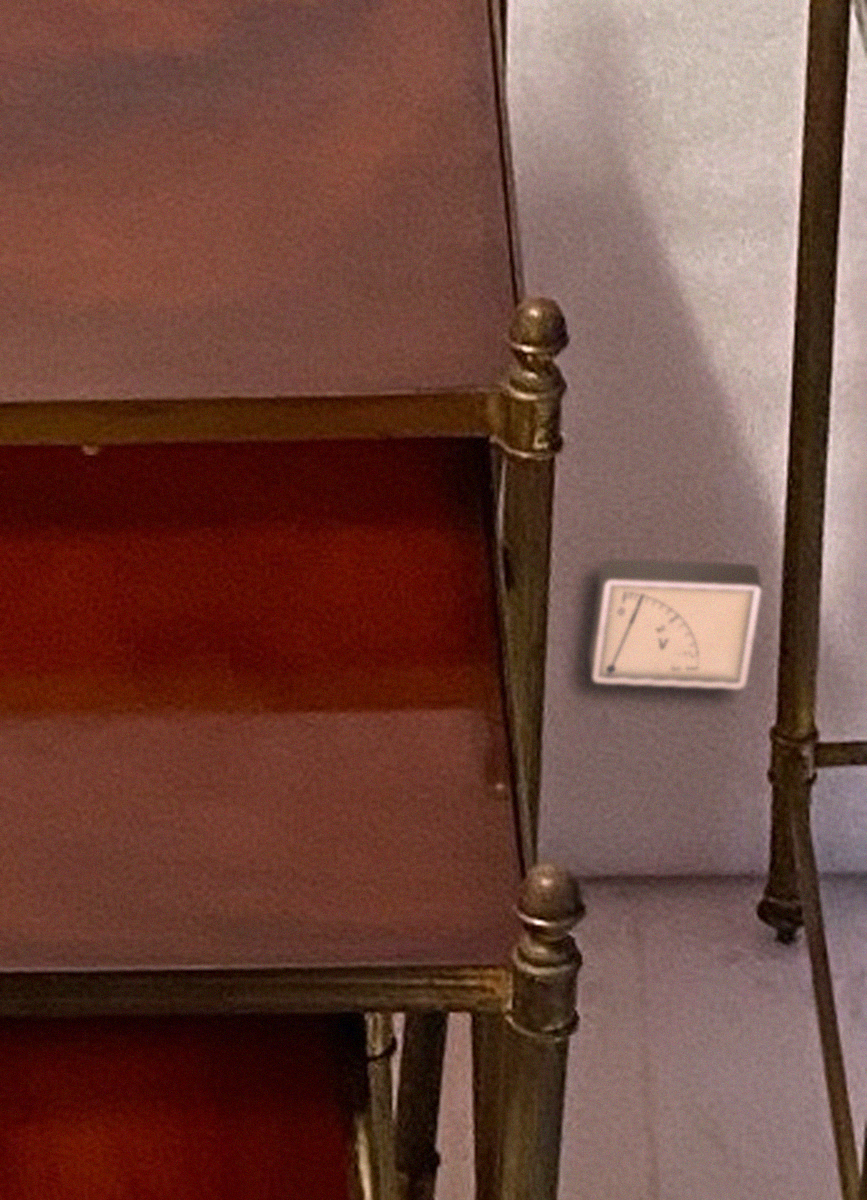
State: 1 V
